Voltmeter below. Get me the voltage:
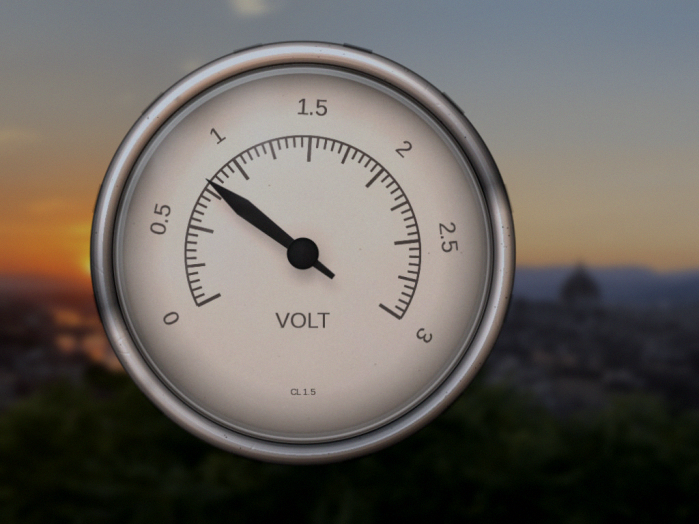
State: 0.8 V
